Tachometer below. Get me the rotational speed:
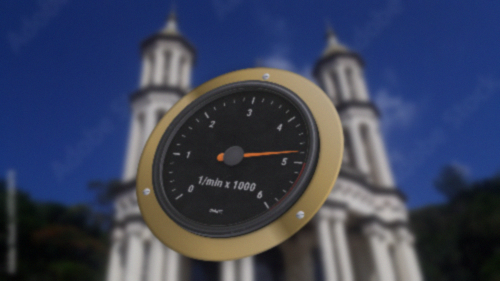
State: 4800 rpm
